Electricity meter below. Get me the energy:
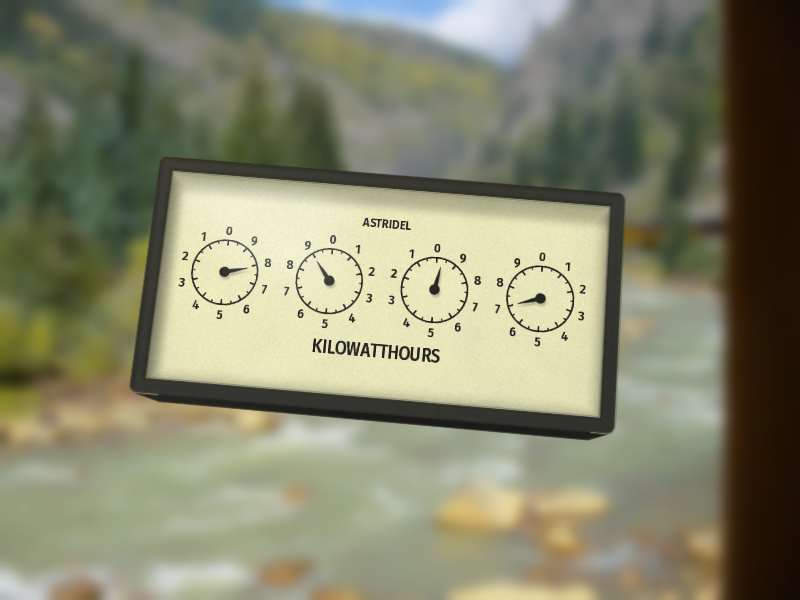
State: 7897 kWh
